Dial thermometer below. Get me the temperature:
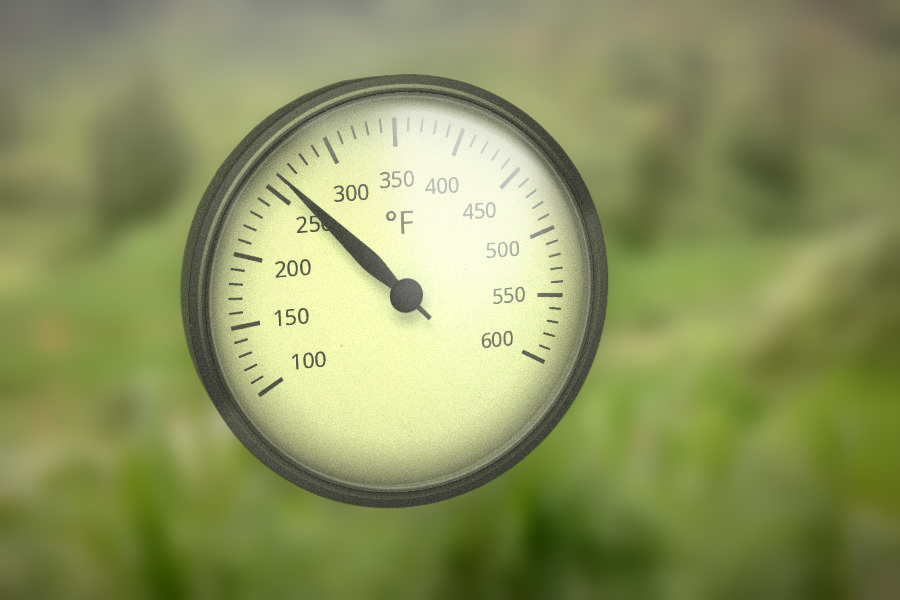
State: 260 °F
